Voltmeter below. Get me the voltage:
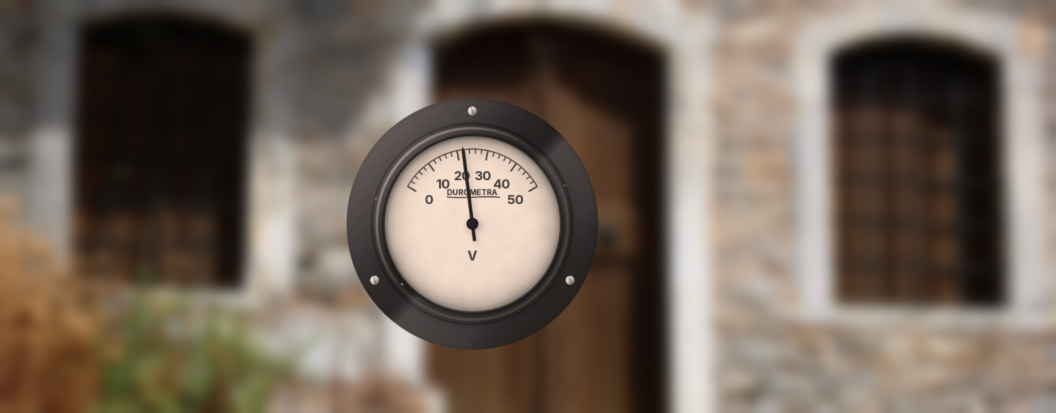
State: 22 V
